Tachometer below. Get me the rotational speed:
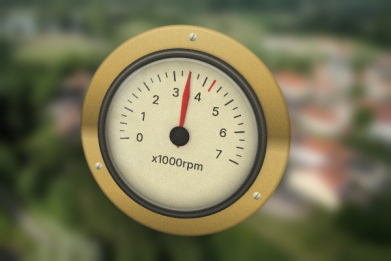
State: 3500 rpm
